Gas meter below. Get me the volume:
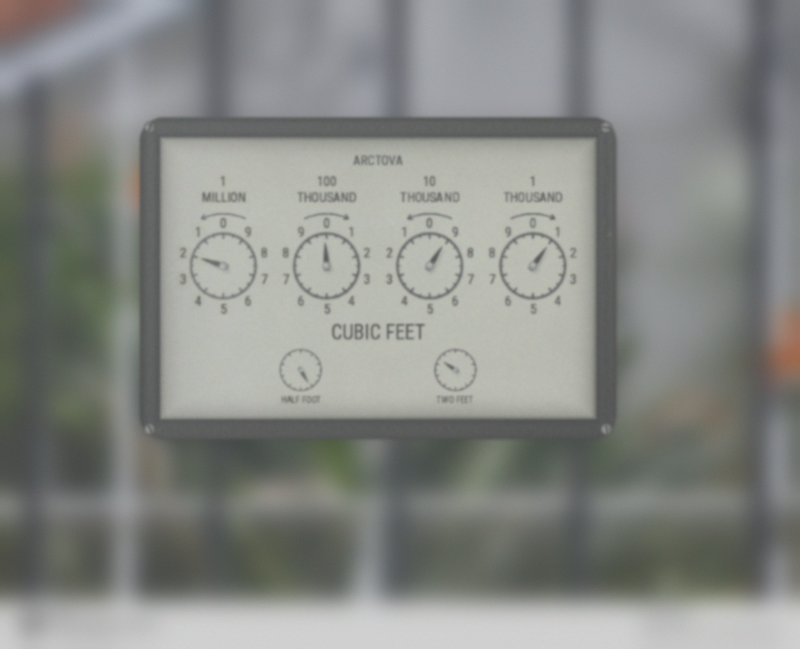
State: 199100 ft³
